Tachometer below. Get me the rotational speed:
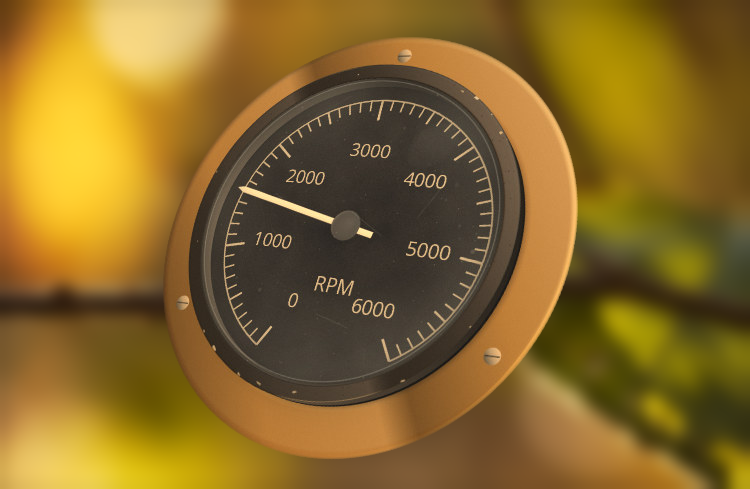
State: 1500 rpm
